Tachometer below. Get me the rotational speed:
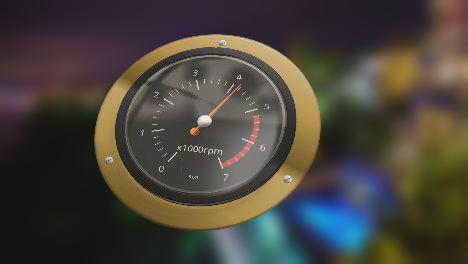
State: 4200 rpm
